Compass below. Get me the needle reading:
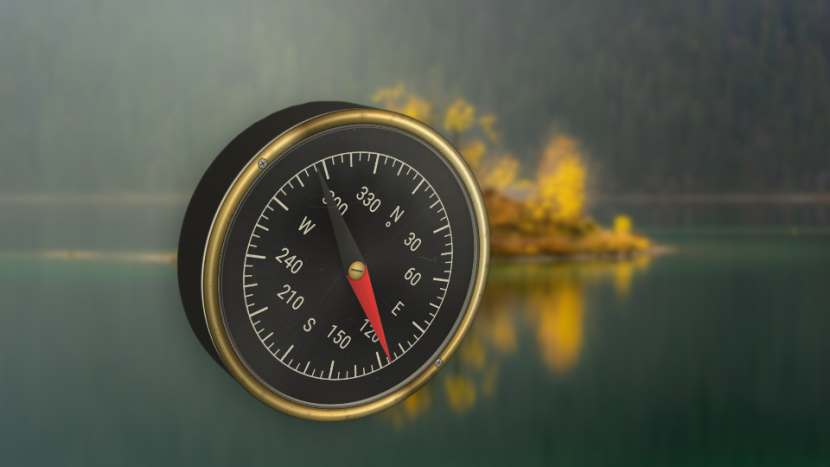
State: 115 °
